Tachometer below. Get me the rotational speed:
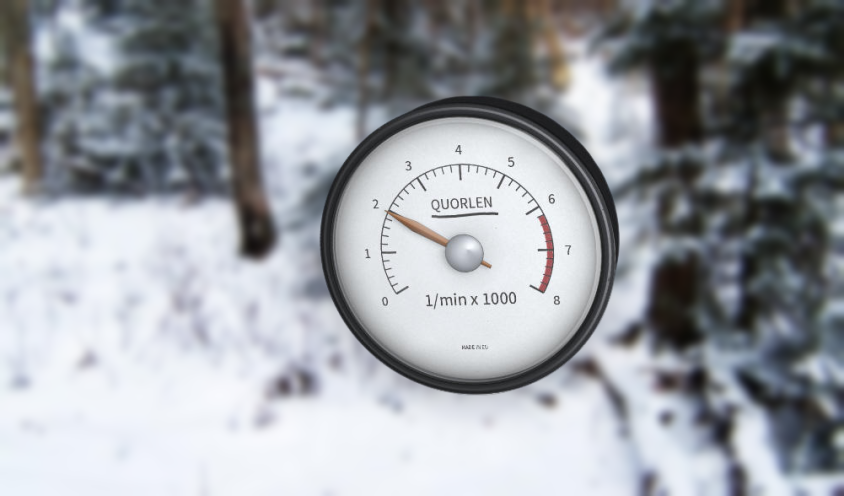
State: 2000 rpm
